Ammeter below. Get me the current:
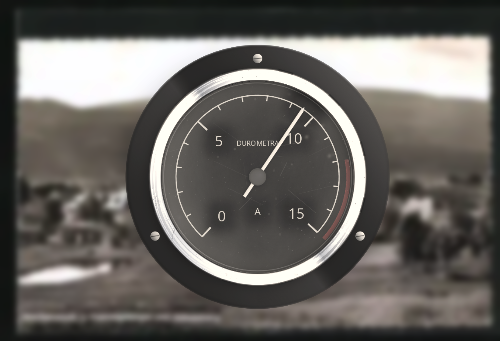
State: 9.5 A
